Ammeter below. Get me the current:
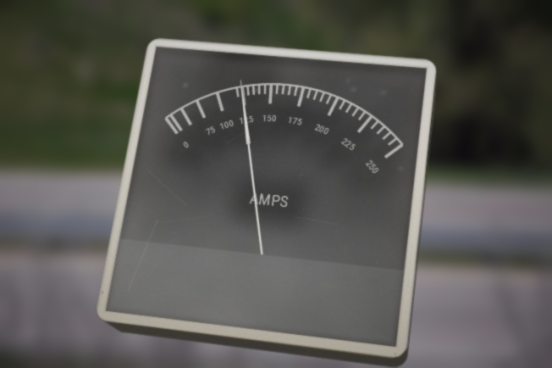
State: 125 A
